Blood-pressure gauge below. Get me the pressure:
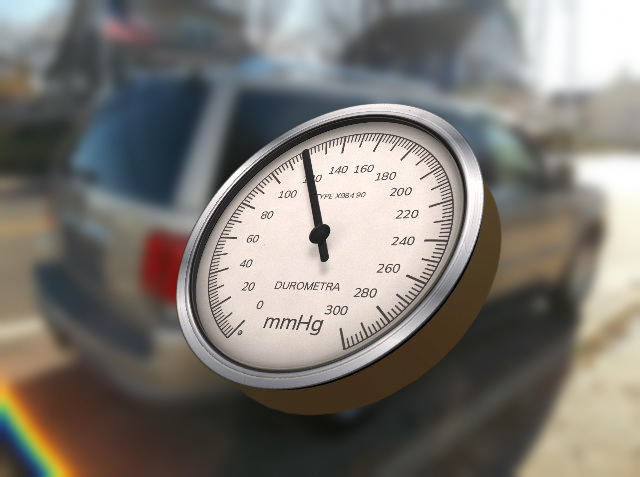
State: 120 mmHg
